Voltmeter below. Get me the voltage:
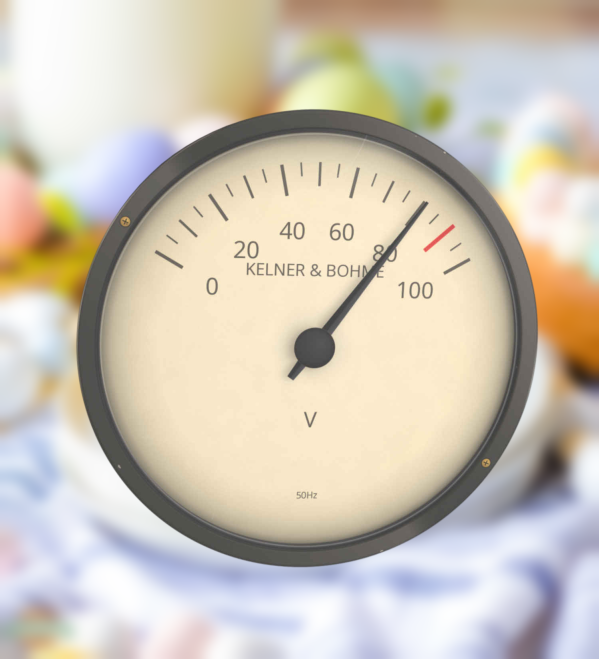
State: 80 V
